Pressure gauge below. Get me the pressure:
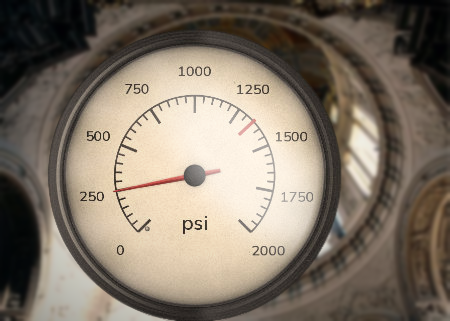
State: 250 psi
